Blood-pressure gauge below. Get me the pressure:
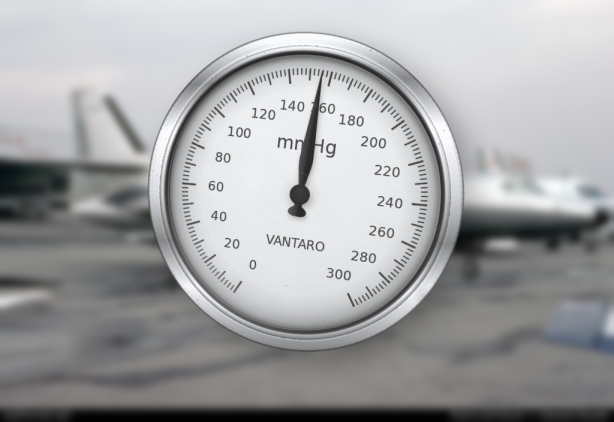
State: 156 mmHg
